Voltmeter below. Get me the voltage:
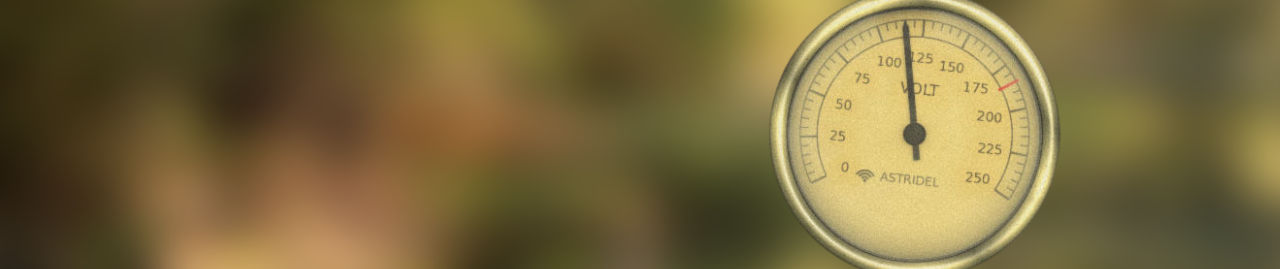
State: 115 V
